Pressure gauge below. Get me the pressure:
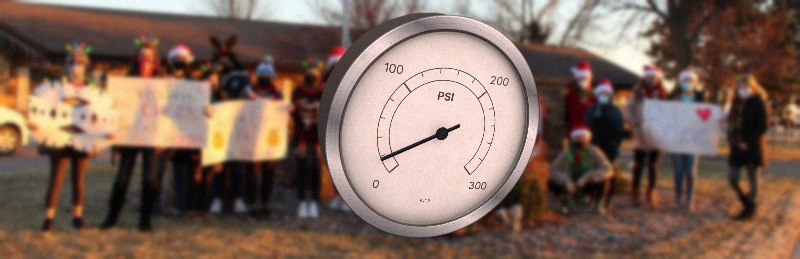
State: 20 psi
